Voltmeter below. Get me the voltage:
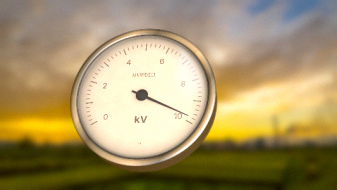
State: 9.8 kV
